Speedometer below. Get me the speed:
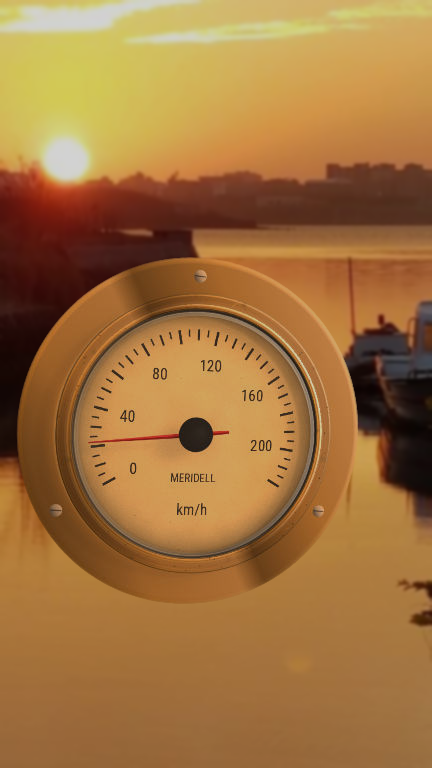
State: 22.5 km/h
